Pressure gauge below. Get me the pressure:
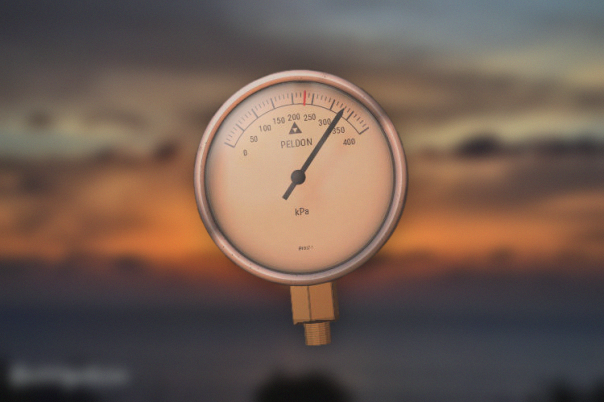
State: 330 kPa
